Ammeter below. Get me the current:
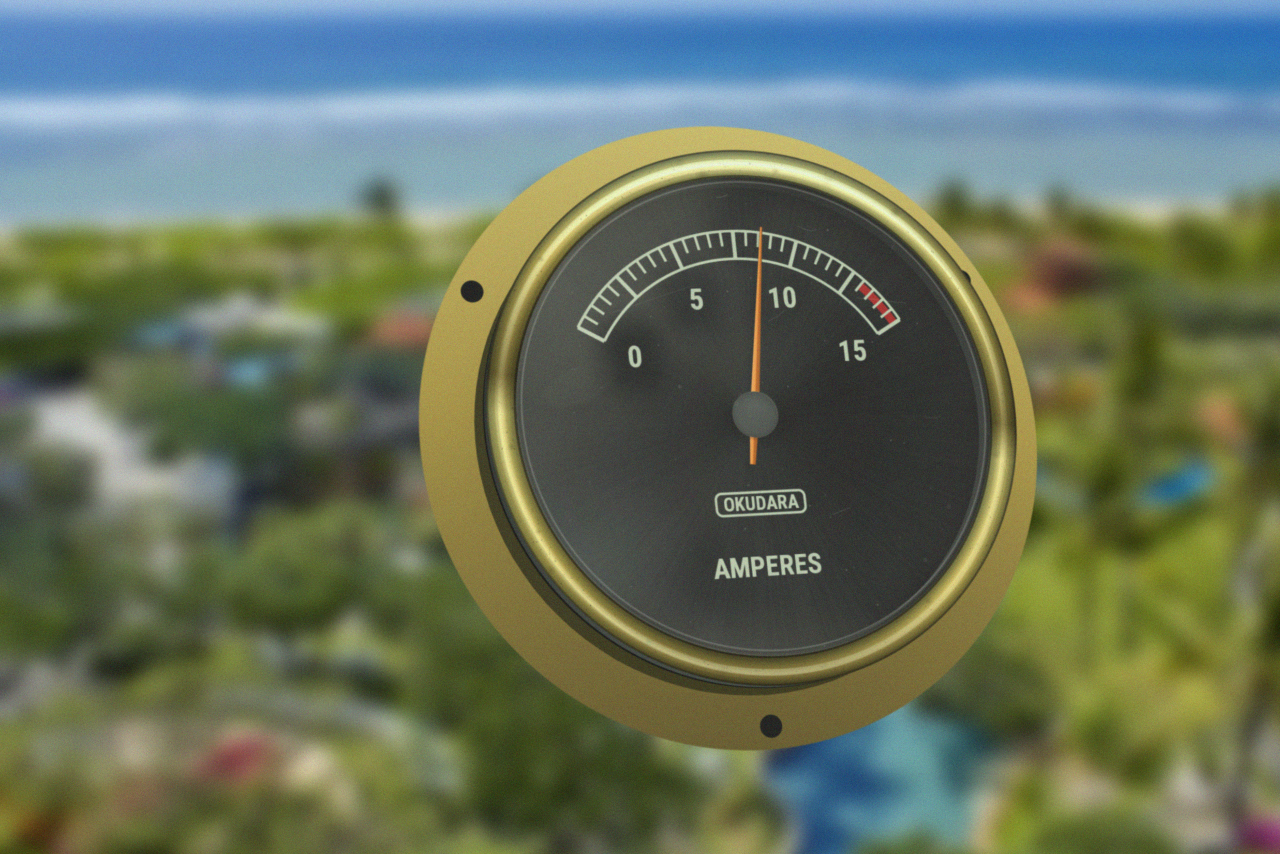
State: 8.5 A
